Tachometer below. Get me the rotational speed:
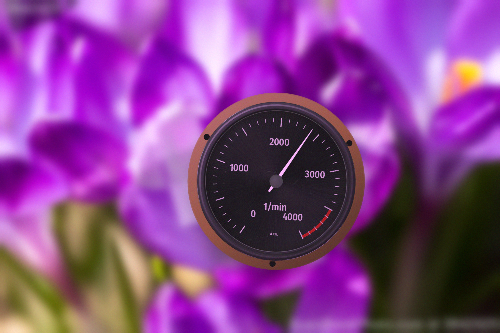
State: 2400 rpm
